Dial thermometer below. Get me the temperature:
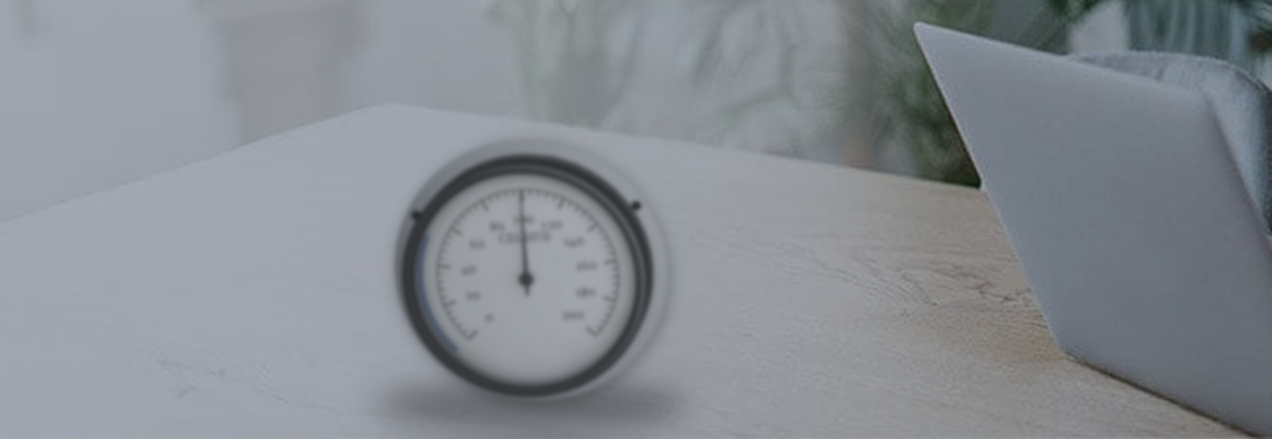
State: 100 °C
